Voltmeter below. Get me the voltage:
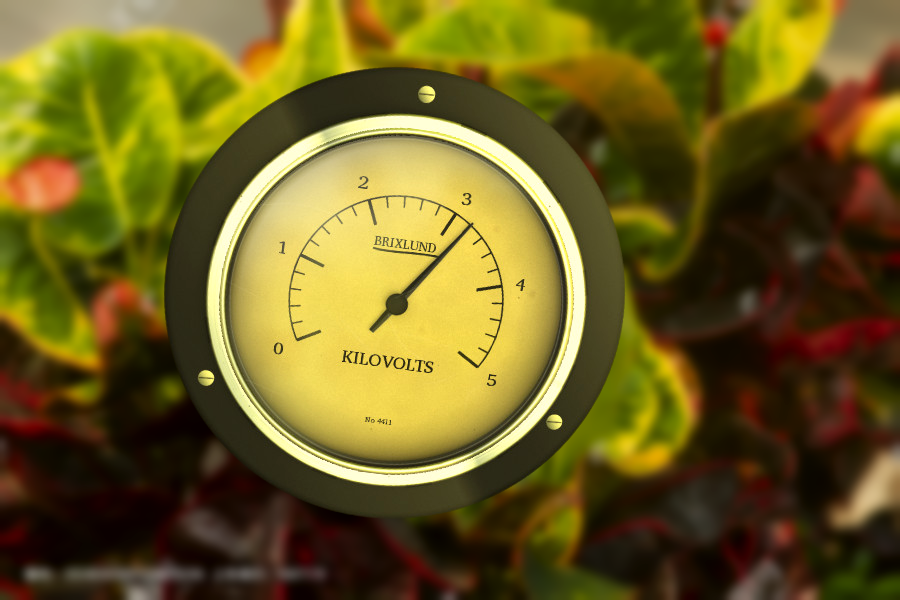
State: 3.2 kV
